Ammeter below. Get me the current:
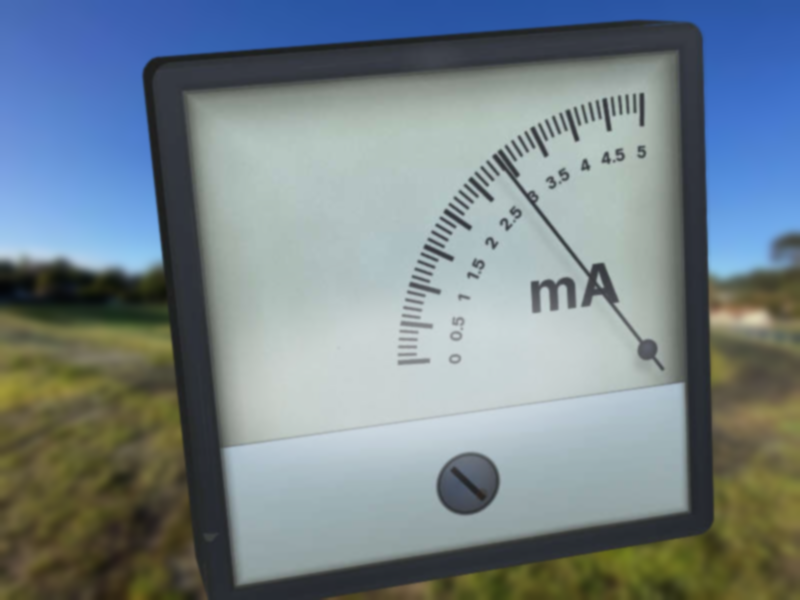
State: 2.9 mA
